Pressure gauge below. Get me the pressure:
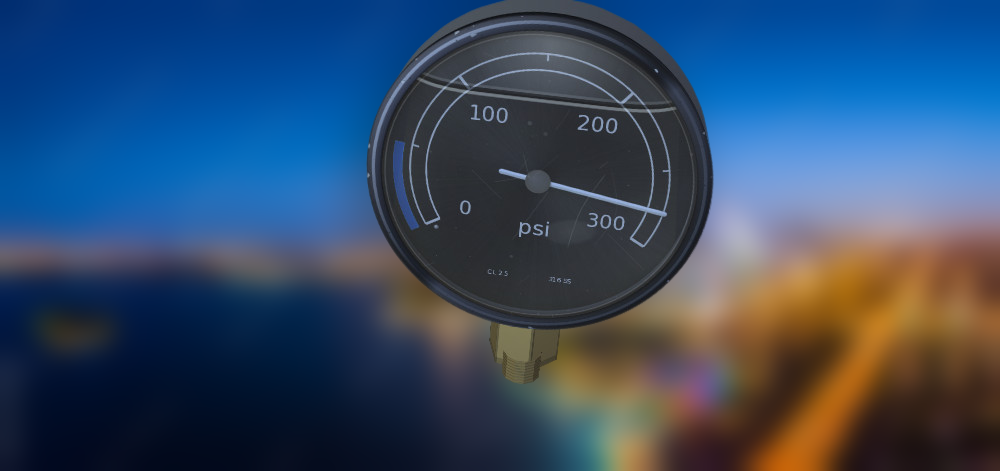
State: 275 psi
